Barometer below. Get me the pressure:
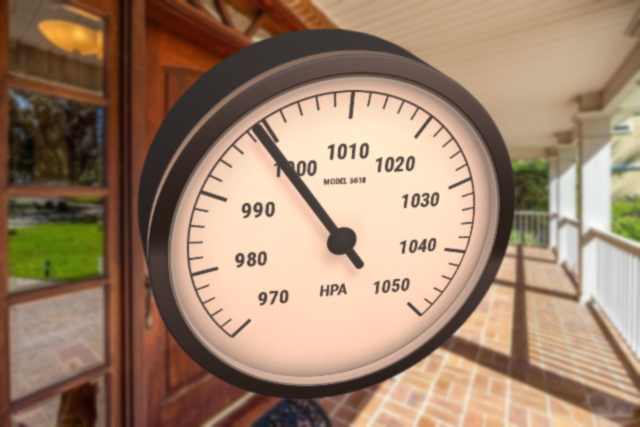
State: 999 hPa
